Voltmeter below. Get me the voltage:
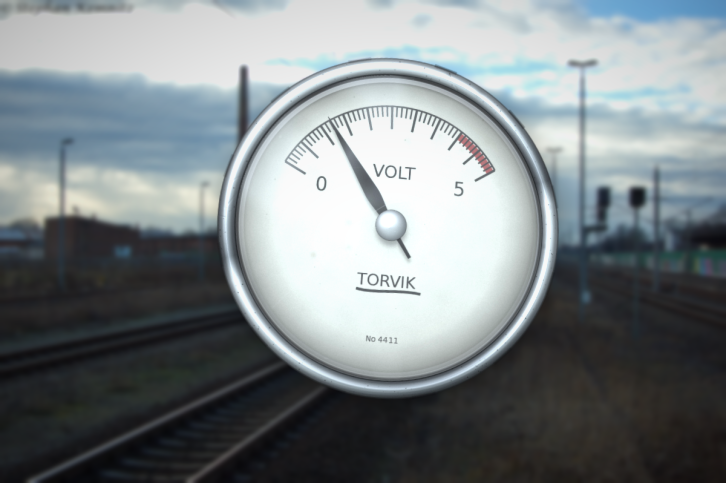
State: 1.2 V
